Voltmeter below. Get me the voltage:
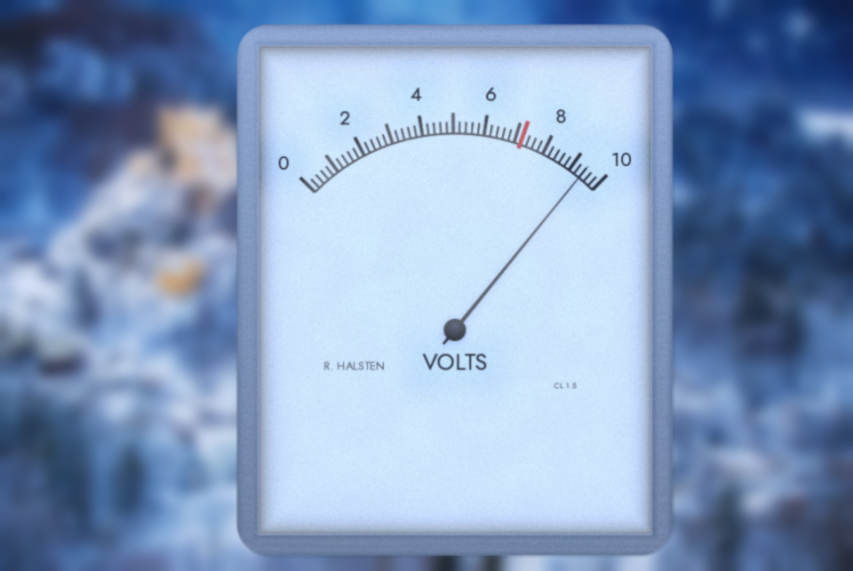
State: 9.4 V
